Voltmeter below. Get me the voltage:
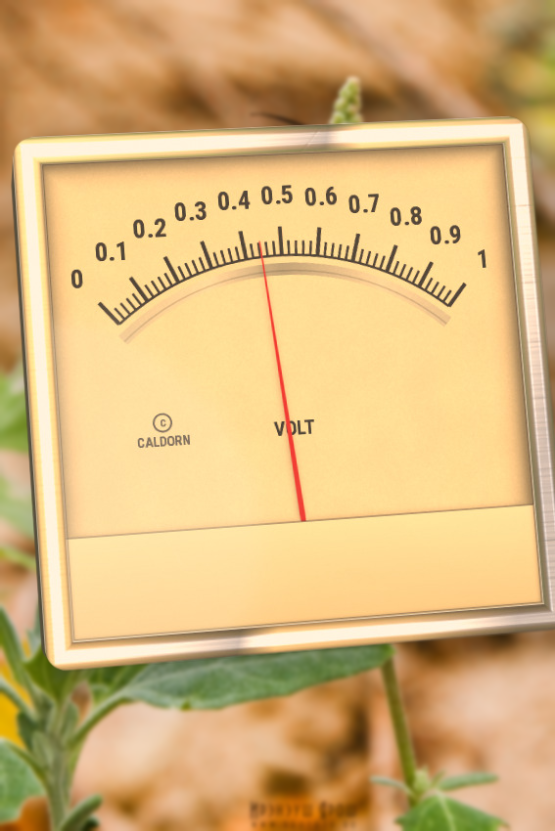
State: 0.44 V
